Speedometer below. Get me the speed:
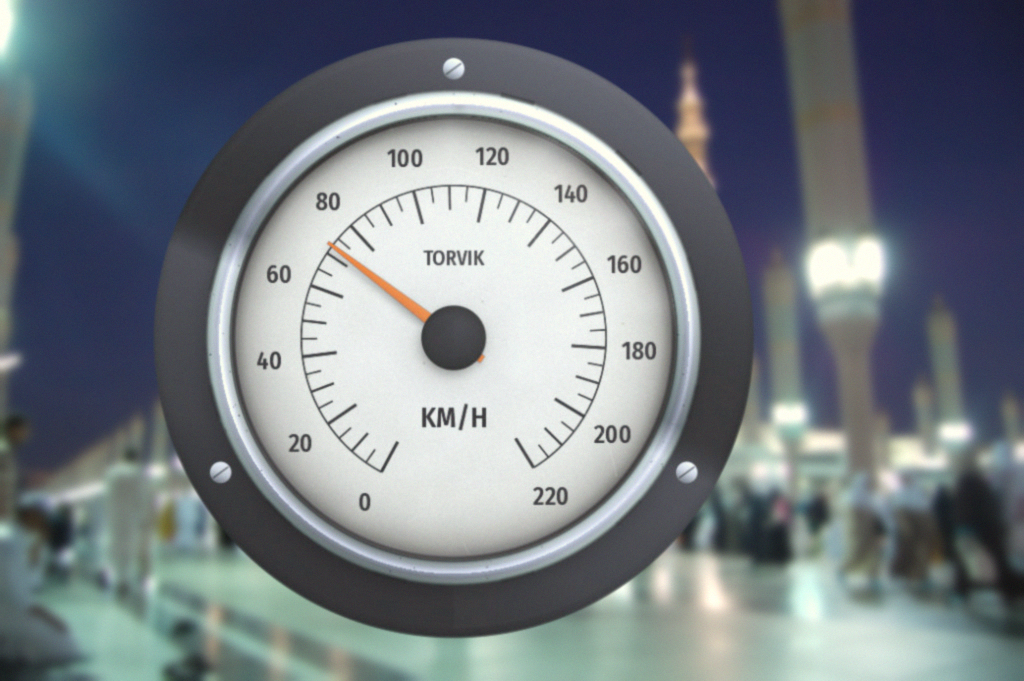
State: 72.5 km/h
